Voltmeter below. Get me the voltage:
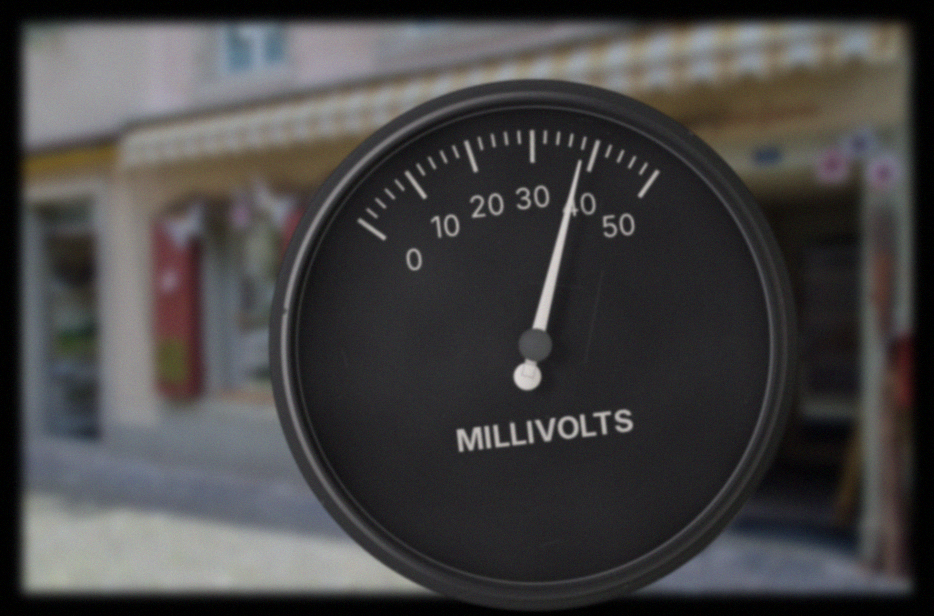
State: 38 mV
